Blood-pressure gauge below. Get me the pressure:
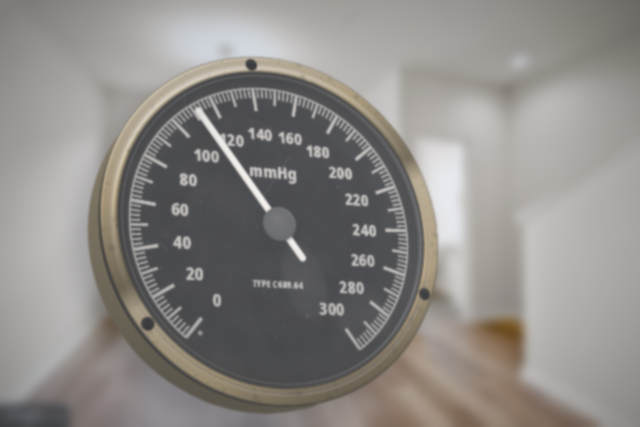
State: 110 mmHg
